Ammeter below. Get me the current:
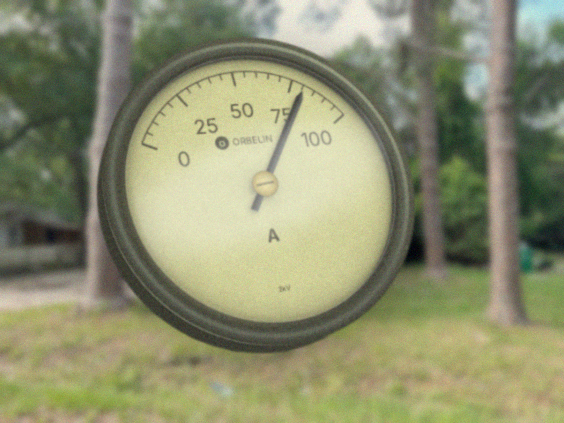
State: 80 A
